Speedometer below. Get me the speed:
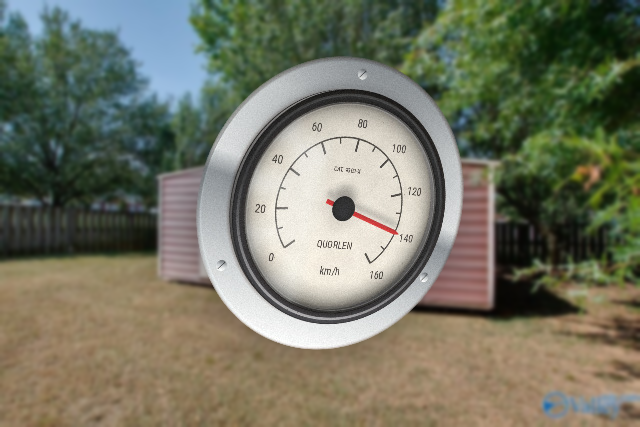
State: 140 km/h
